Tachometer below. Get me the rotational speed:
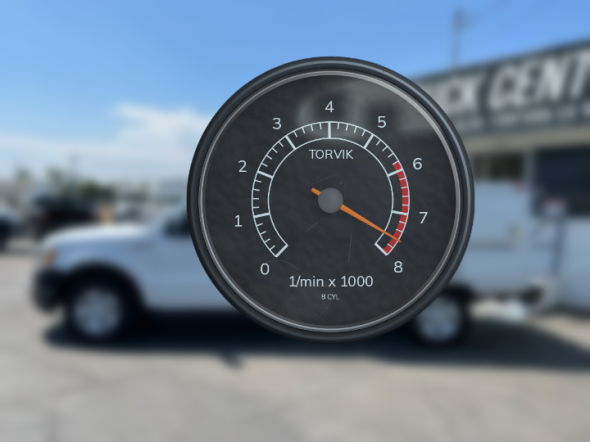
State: 7600 rpm
